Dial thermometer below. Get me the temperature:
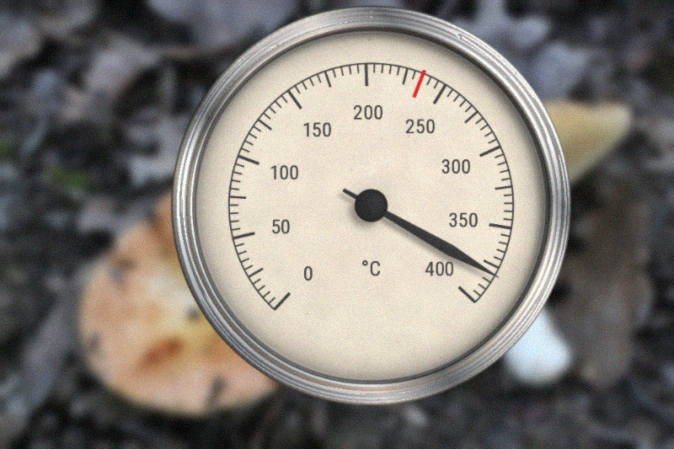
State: 380 °C
